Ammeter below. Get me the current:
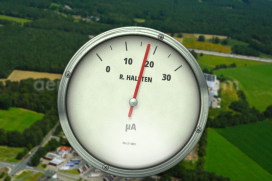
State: 17.5 µA
